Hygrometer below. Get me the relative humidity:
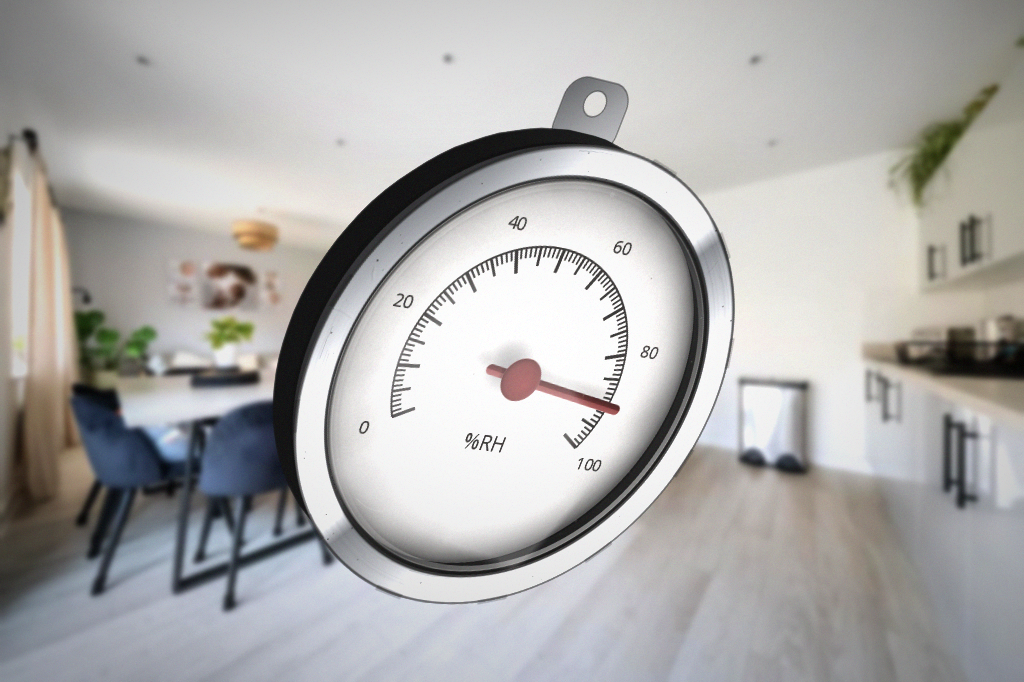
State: 90 %
